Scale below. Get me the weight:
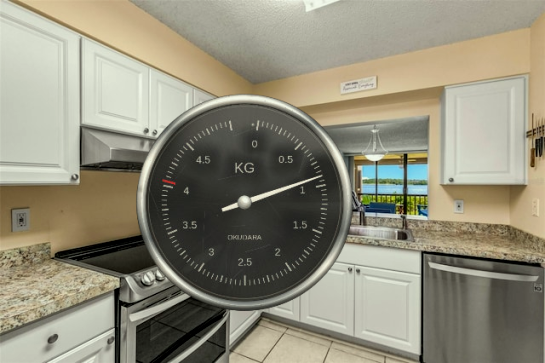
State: 0.9 kg
